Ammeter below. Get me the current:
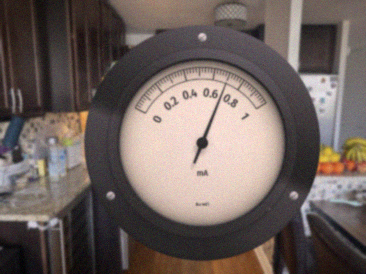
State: 0.7 mA
